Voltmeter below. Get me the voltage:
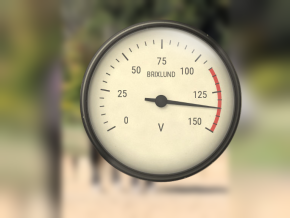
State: 135 V
